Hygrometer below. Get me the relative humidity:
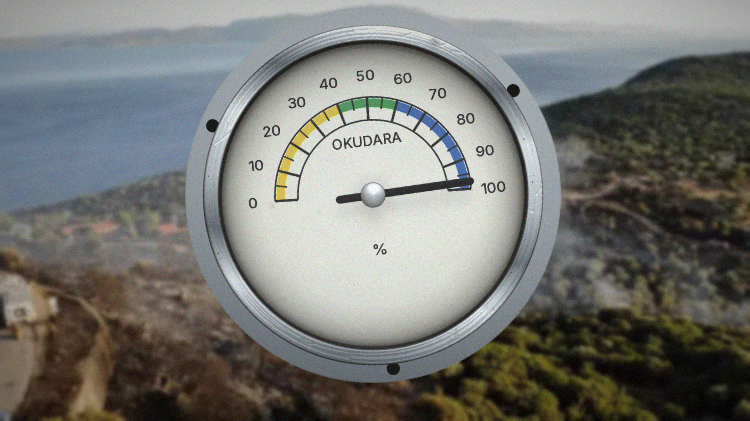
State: 97.5 %
